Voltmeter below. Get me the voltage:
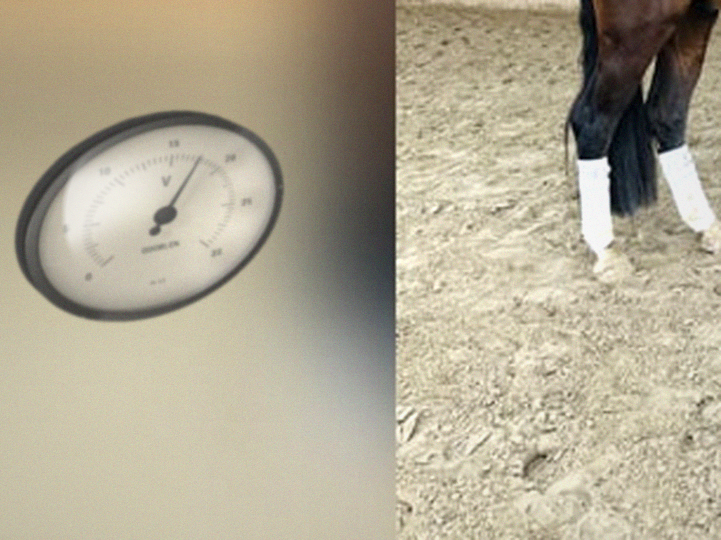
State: 17.5 V
